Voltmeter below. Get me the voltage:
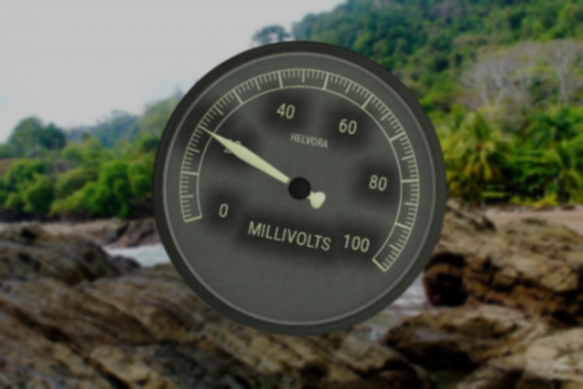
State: 20 mV
